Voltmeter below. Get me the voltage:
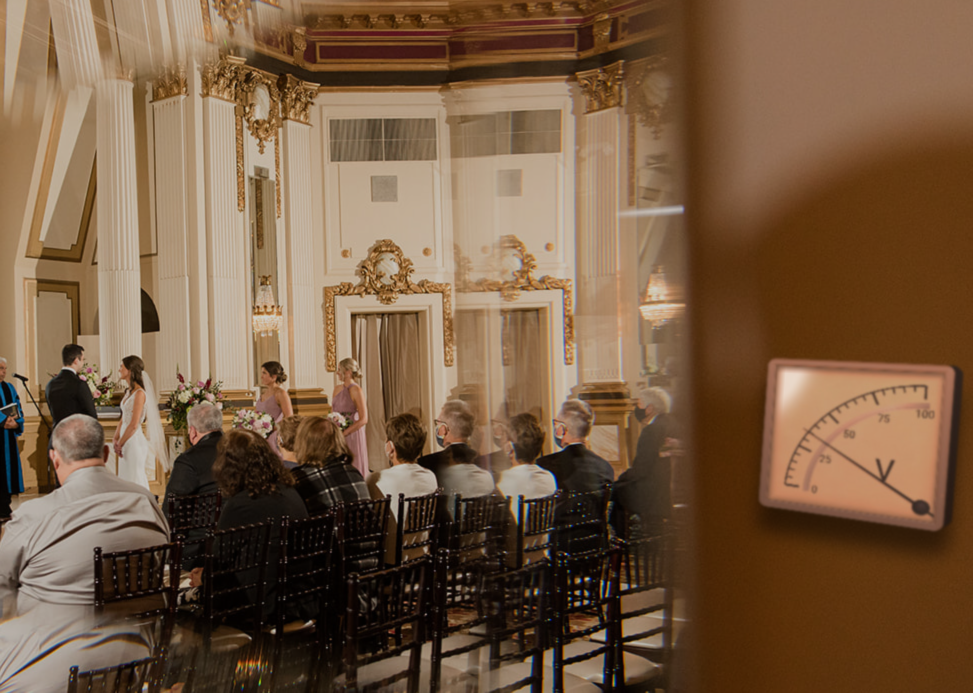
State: 35 V
